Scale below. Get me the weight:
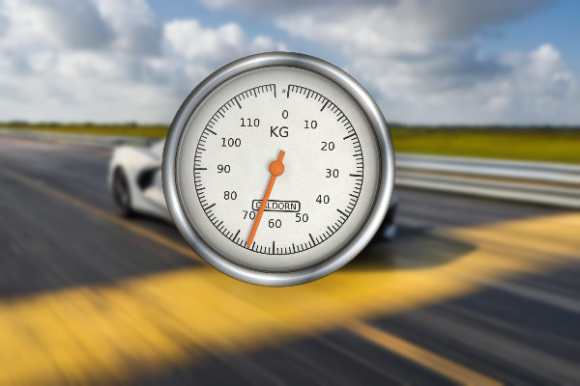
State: 66 kg
